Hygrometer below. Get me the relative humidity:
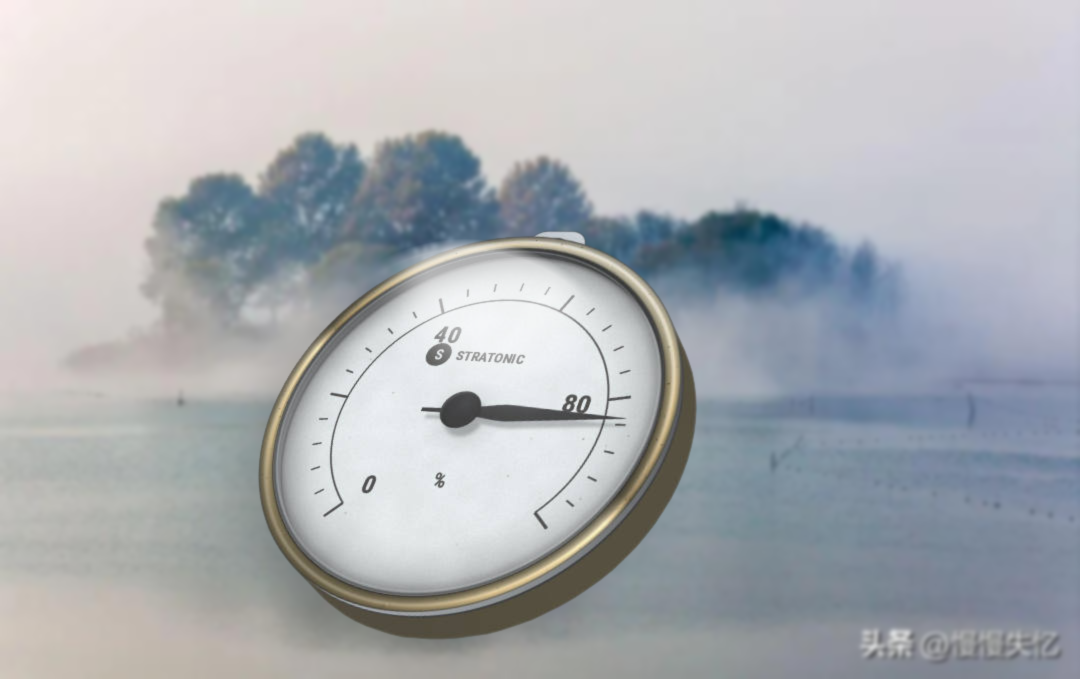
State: 84 %
